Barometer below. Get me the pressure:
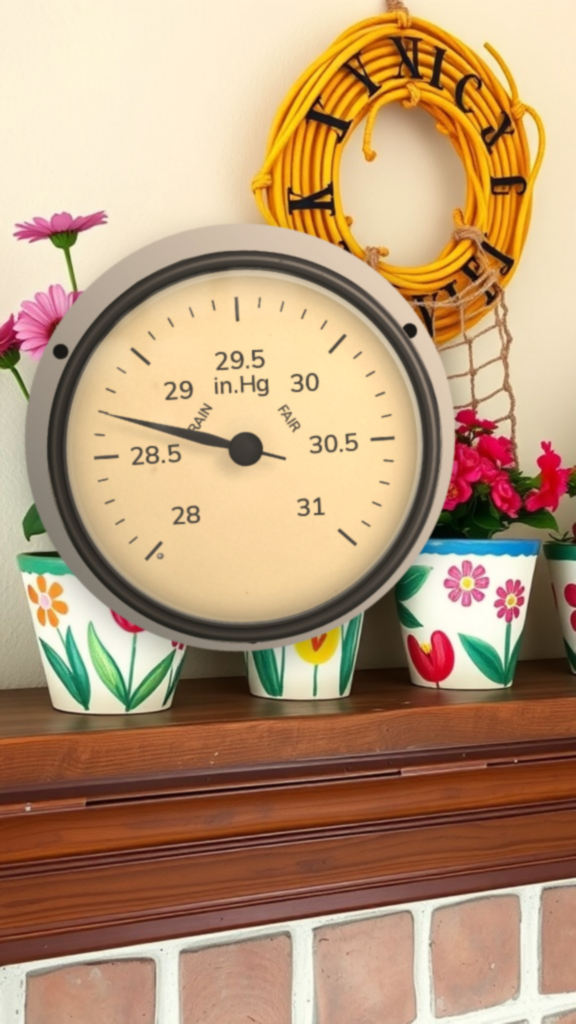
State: 28.7 inHg
